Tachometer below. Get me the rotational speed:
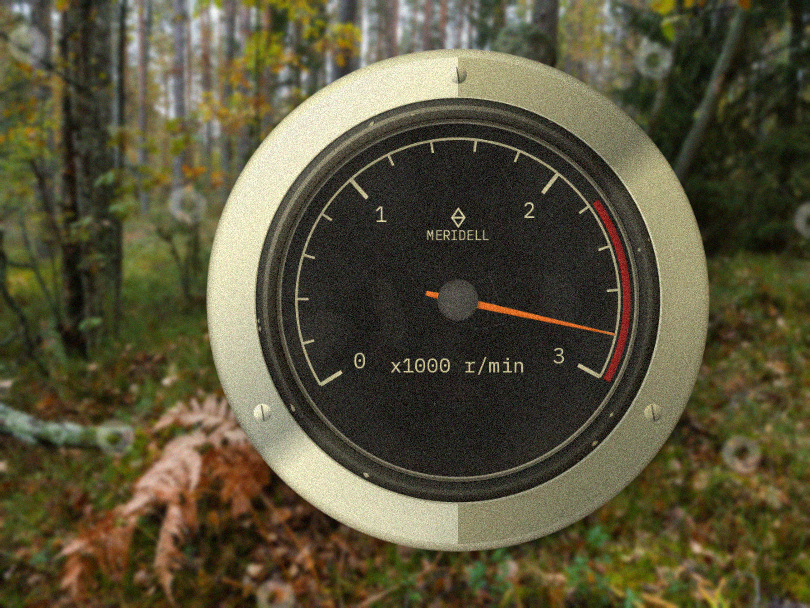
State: 2800 rpm
